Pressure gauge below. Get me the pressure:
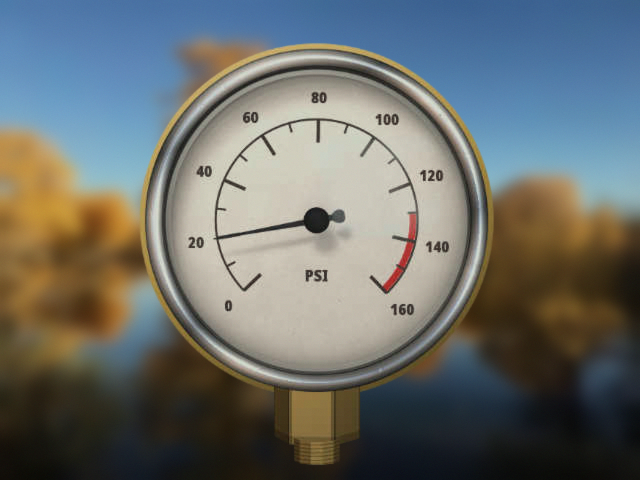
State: 20 psi
